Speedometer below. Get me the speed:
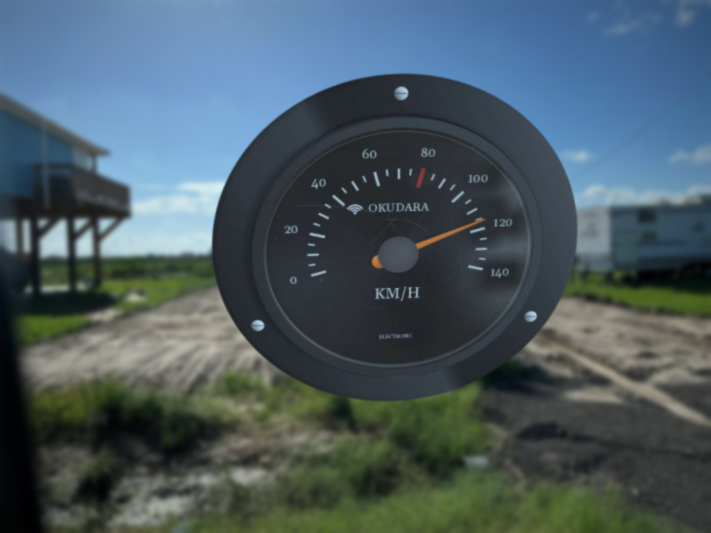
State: 115 km/h
